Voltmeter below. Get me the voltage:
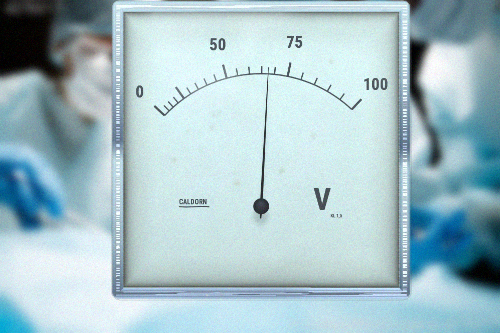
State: 67.5 V
